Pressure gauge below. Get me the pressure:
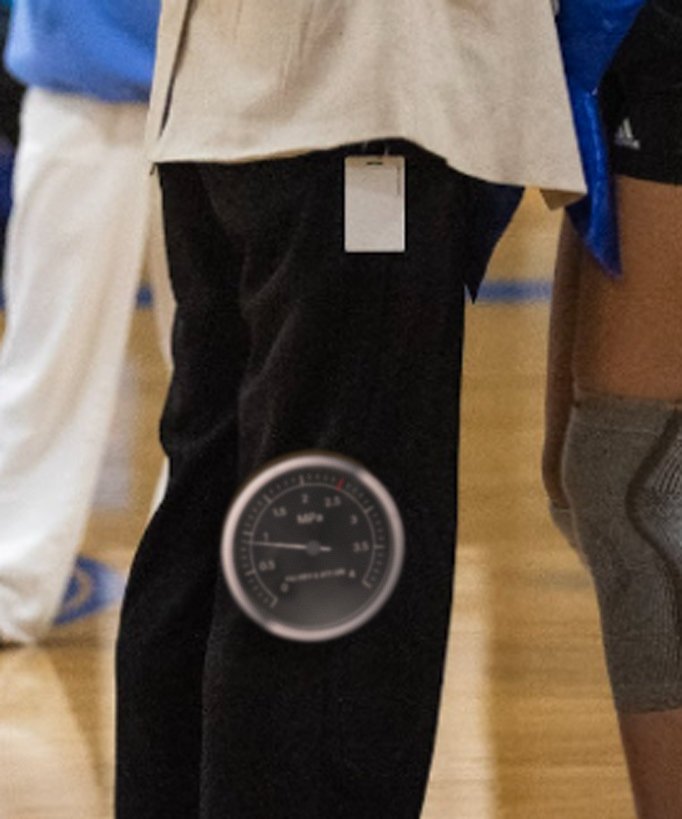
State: 0.9 MPa
